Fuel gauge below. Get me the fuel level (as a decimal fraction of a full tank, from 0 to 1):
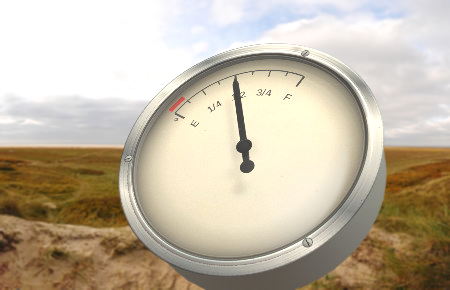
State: 0.5
